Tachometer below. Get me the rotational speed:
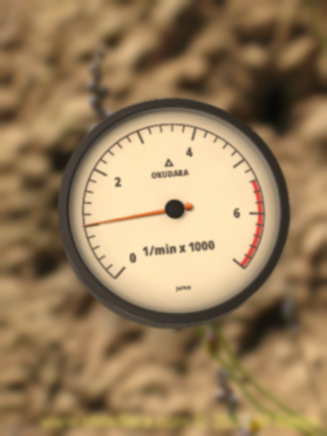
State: 1000 rpm
